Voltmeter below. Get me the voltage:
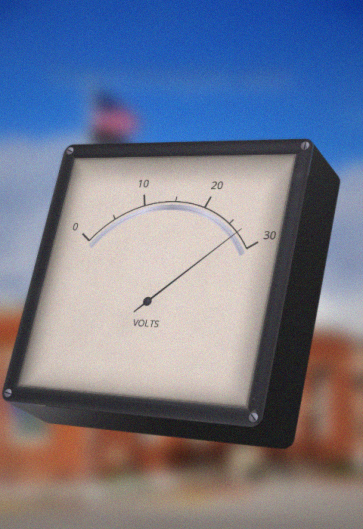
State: 27.5 V
